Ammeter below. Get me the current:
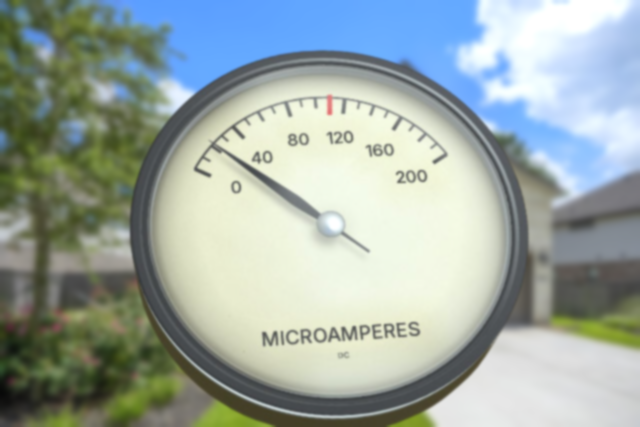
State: 20 µA
